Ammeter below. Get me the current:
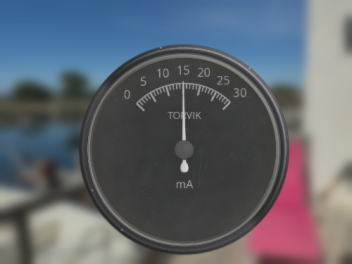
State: 15 mA
